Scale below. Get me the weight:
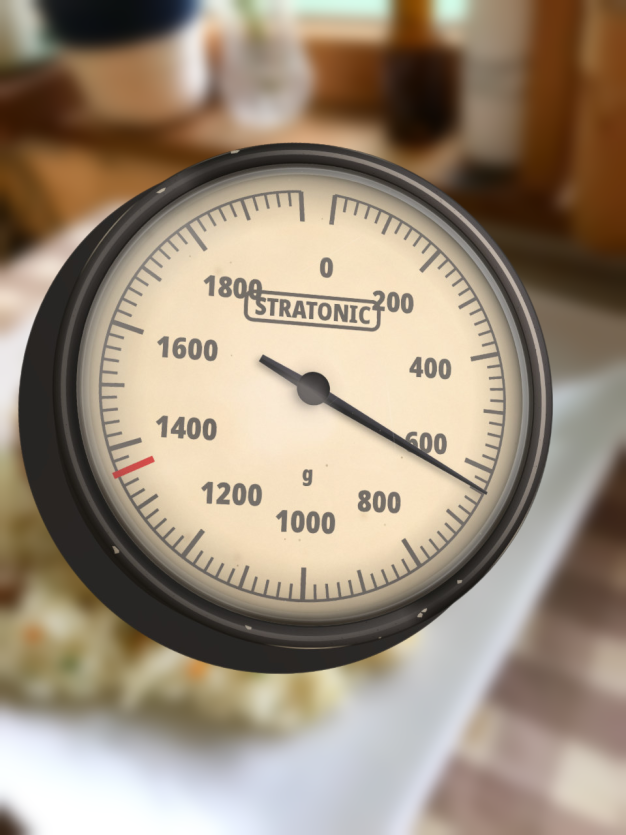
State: 640 g
